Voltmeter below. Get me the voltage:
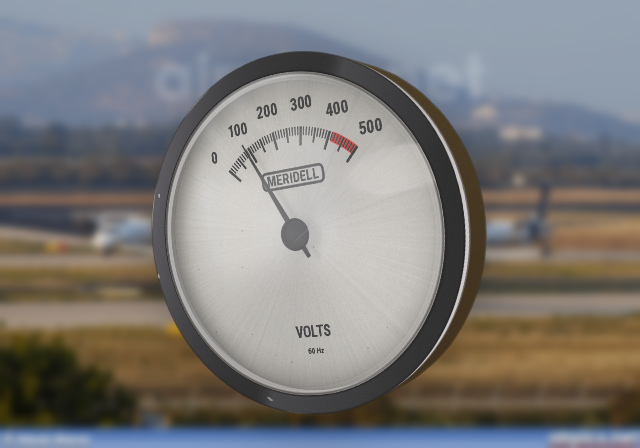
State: 100 V
